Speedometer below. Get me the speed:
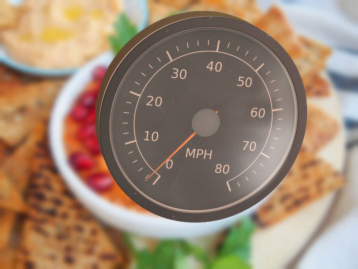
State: 2 mph
